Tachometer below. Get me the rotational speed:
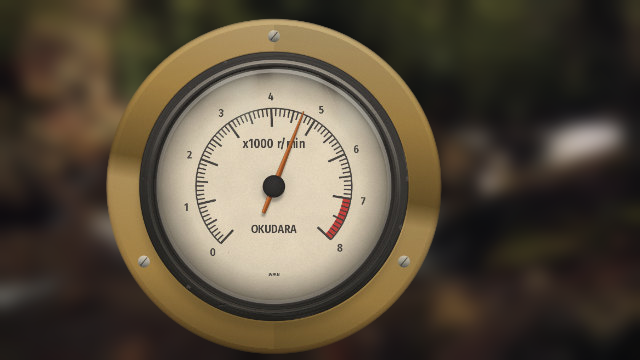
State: 4700 rpm
